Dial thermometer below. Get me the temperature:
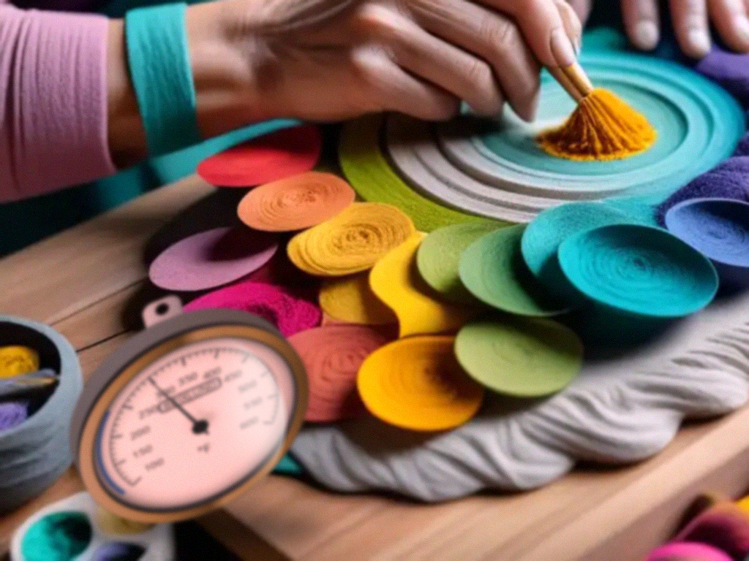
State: 300 °F
